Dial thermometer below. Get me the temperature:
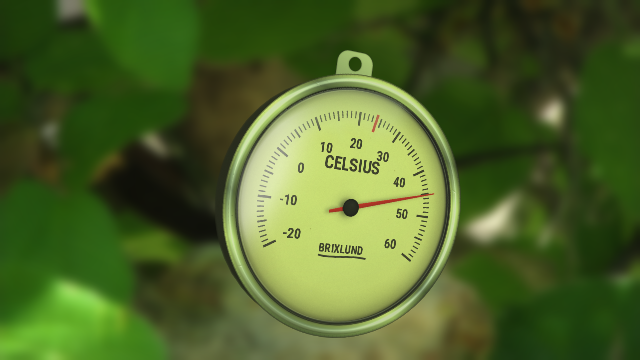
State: 45 °C
